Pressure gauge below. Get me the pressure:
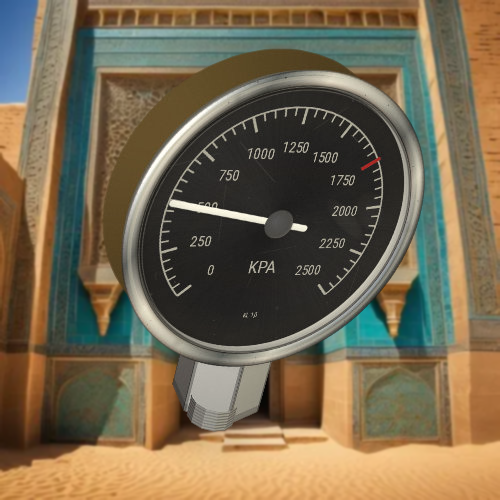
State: 500 kPa
